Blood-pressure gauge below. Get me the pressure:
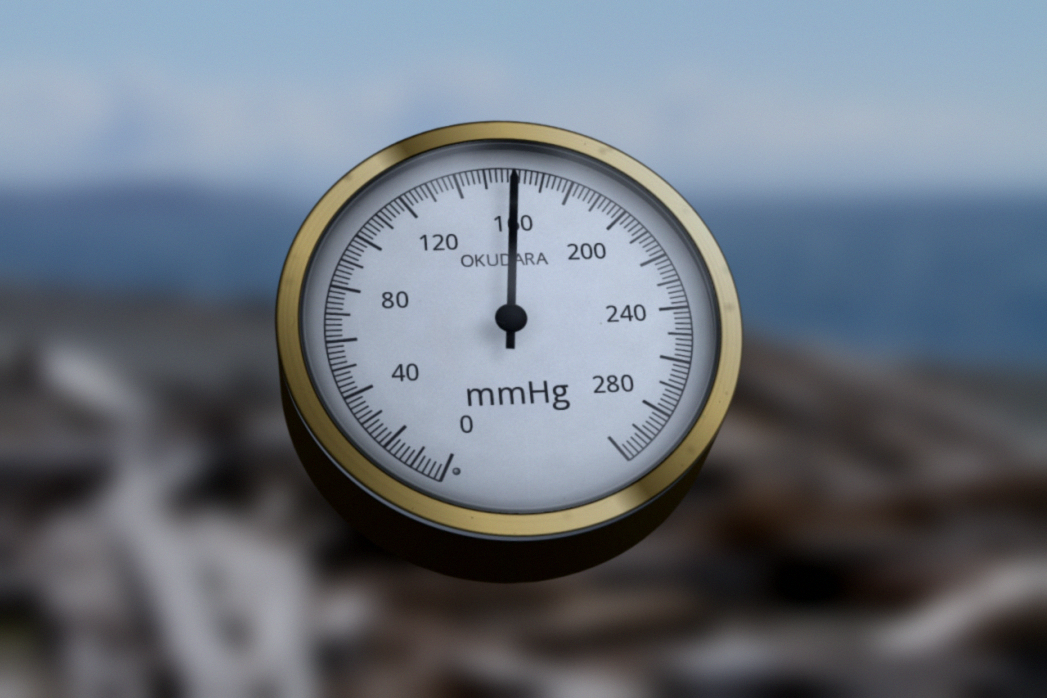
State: 160 mmHg
